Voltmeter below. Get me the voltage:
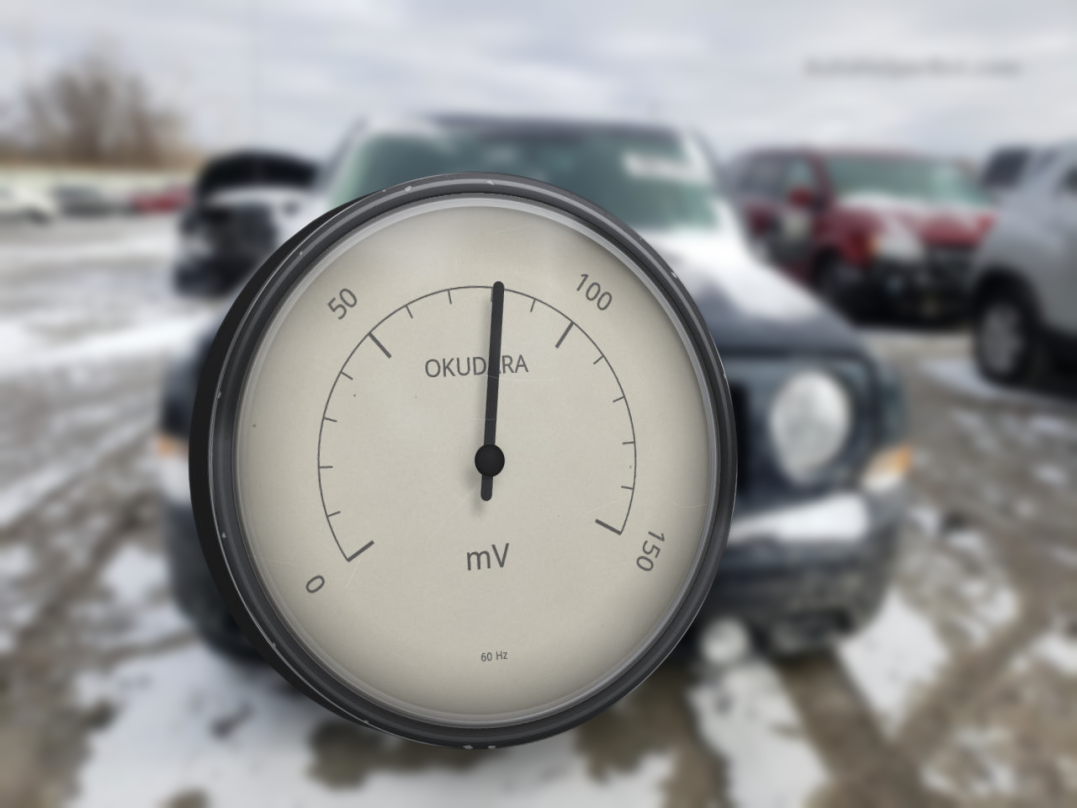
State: 80 mV
